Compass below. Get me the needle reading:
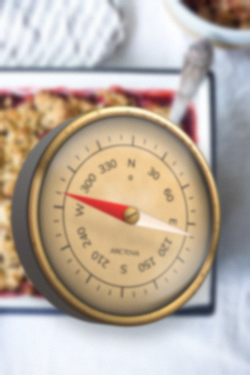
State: 280 °
